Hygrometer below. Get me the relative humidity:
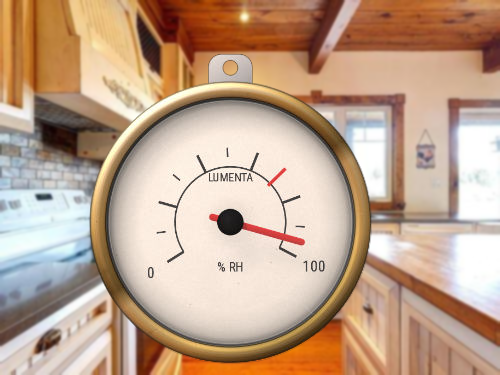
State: 95 %
